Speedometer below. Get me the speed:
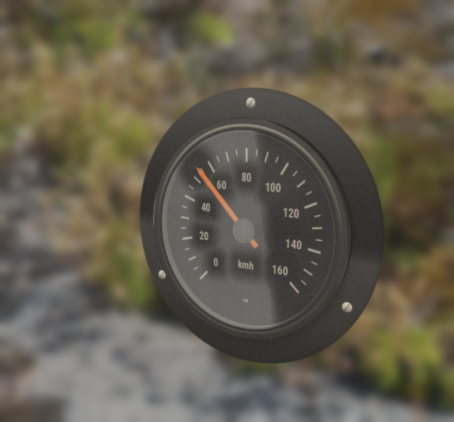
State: 55 km/h
